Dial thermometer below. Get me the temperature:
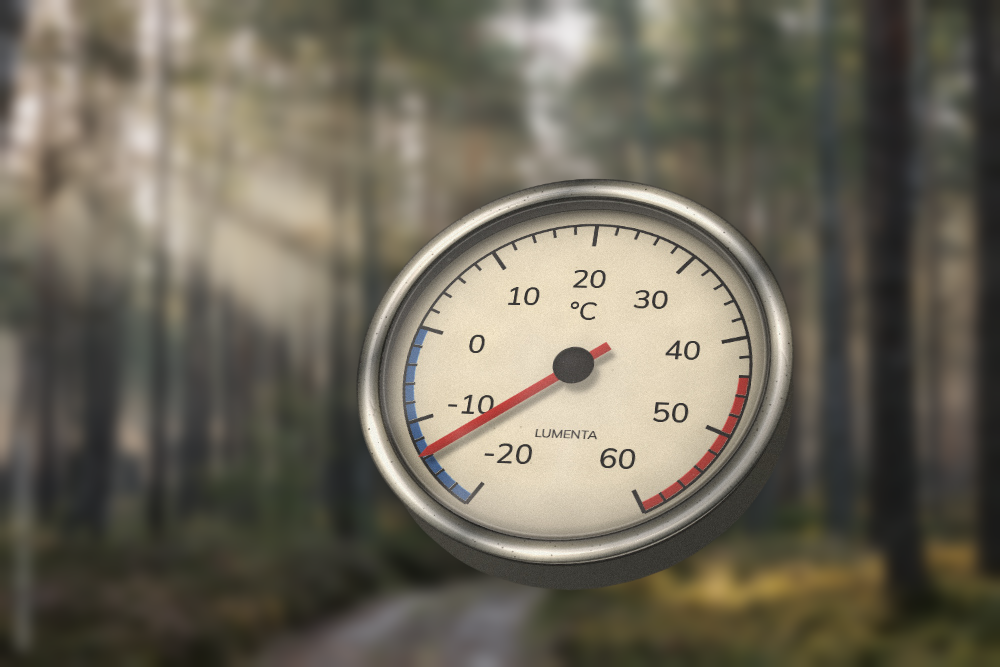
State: -14 °C
